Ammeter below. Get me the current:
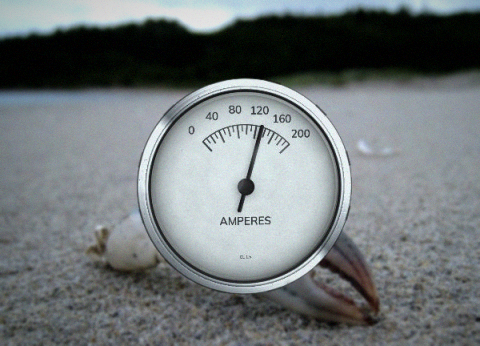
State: 130 A
